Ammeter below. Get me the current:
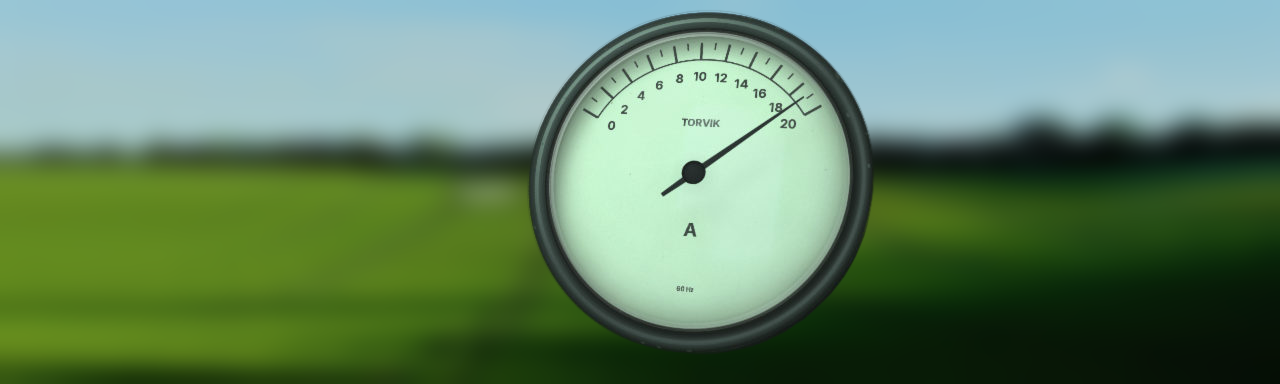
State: 19 A
